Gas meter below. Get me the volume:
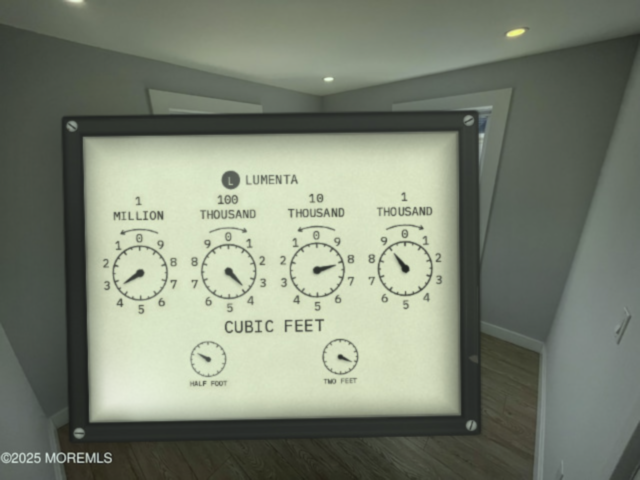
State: 337900 ft³
